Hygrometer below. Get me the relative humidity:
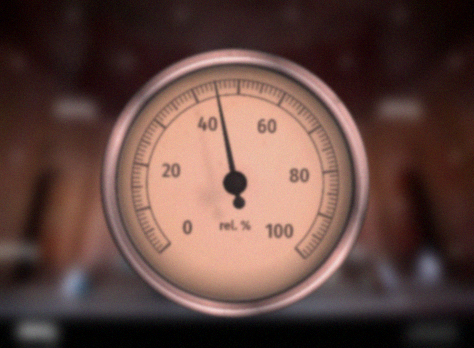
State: 45 %
